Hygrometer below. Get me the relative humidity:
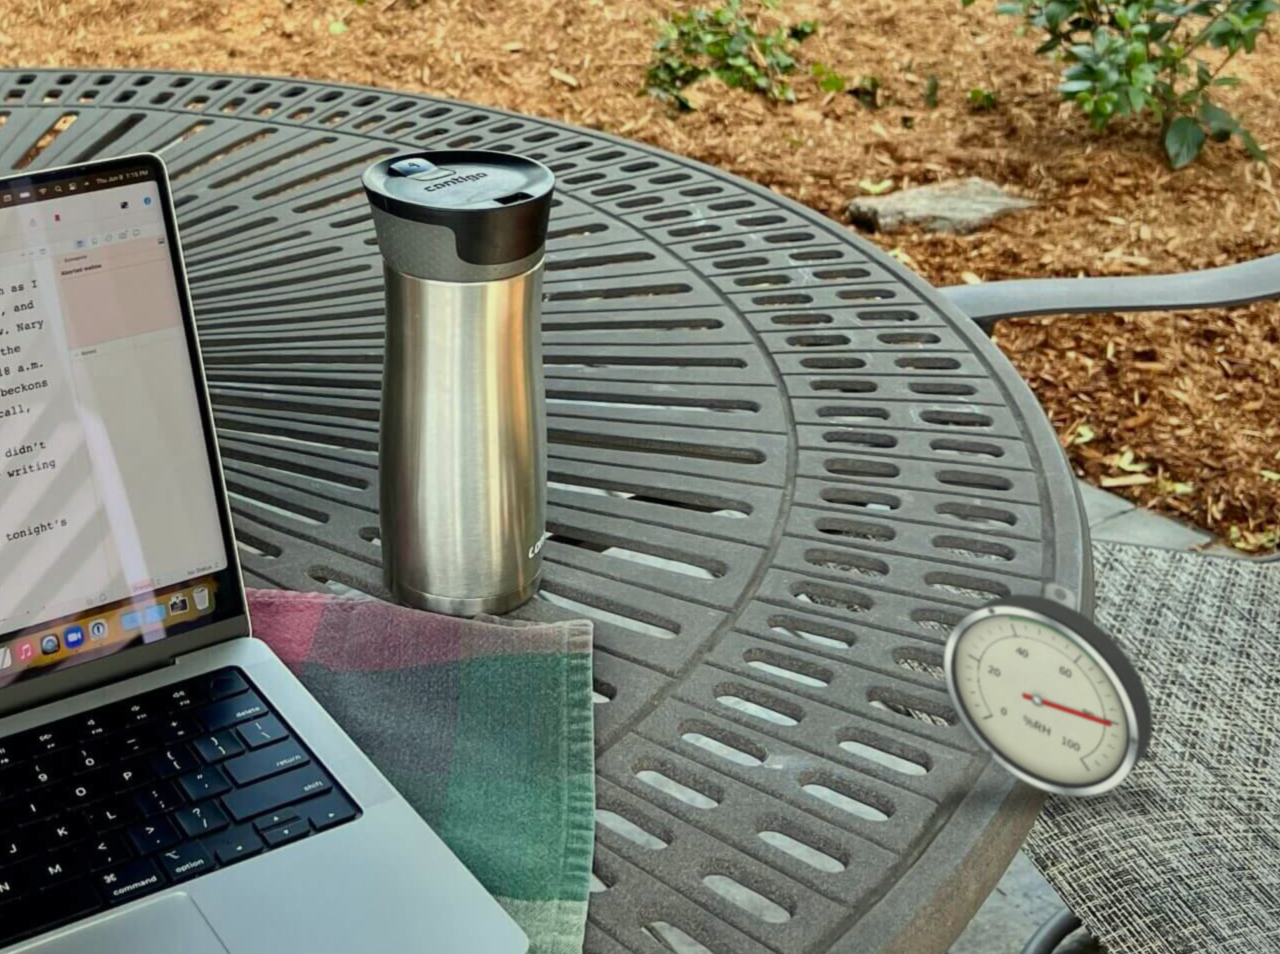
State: 80 %
